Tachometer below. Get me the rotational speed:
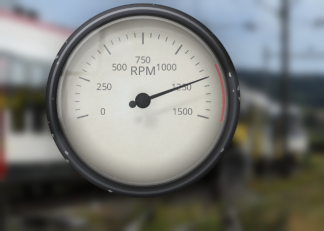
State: 1250 rpm
